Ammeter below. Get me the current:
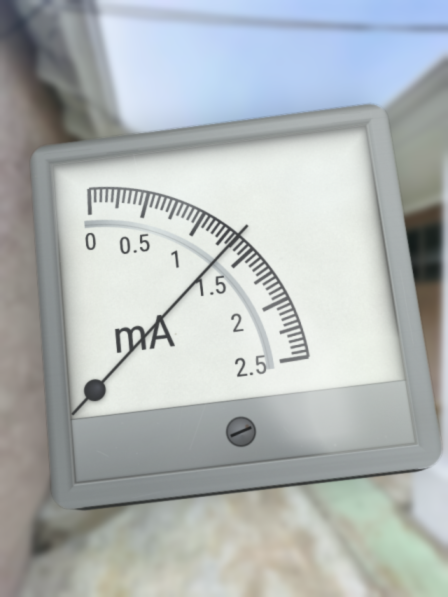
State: 1.35 mA
